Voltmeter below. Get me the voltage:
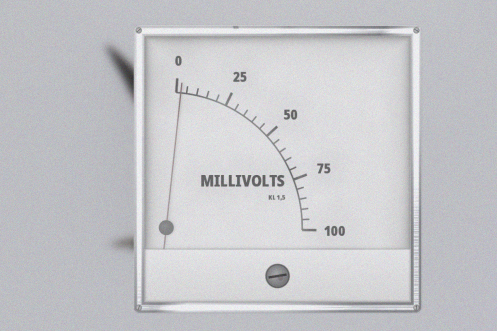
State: 2.5 mV
